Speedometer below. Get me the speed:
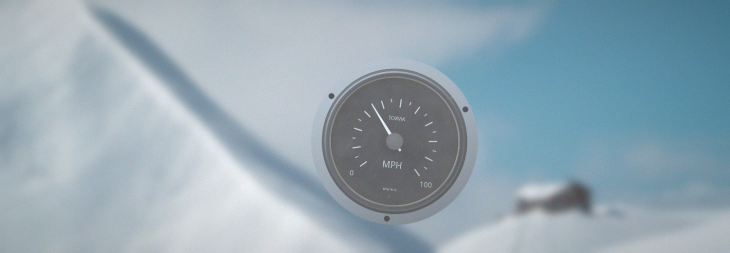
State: 35 mph
